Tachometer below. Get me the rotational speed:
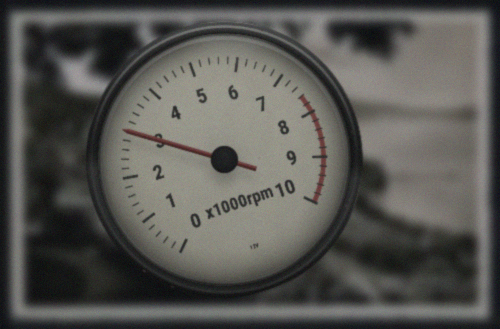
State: 3000 rpm
